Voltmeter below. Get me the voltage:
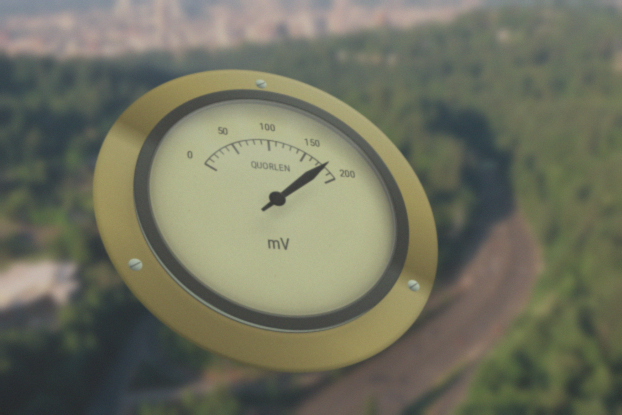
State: 180 mV
